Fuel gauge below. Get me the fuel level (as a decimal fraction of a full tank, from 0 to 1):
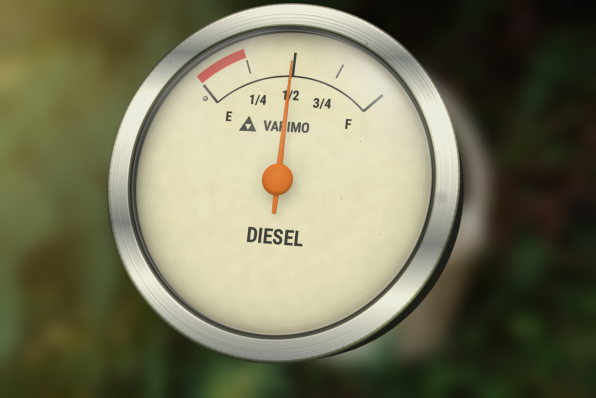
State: 0.5
